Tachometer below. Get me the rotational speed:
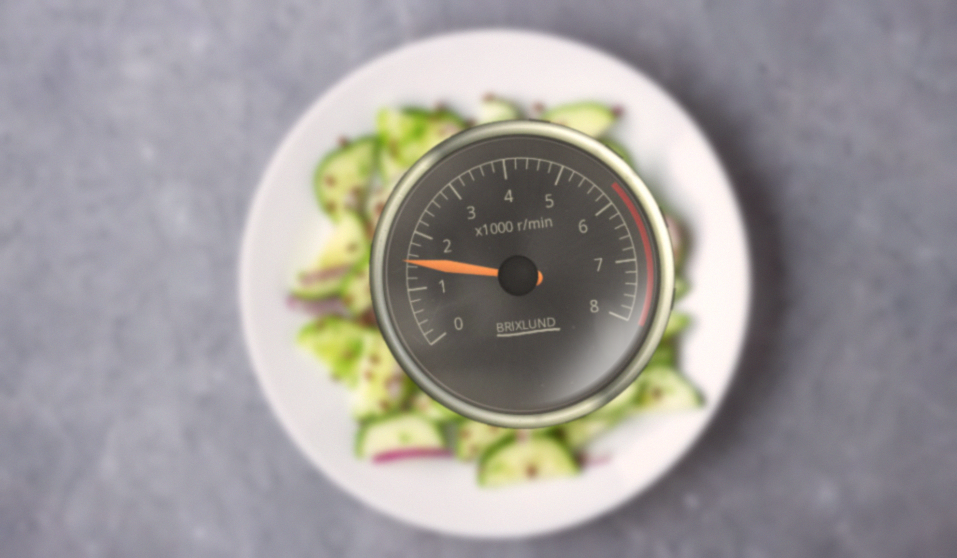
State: 1500 rpm
